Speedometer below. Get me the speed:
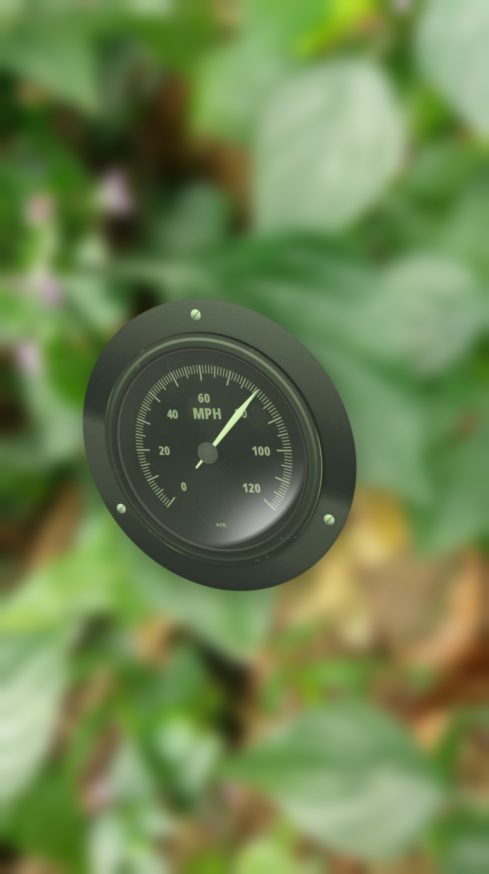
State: 80 mph
